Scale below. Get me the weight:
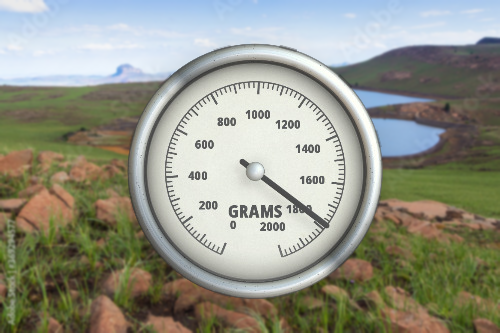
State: 1780 g
